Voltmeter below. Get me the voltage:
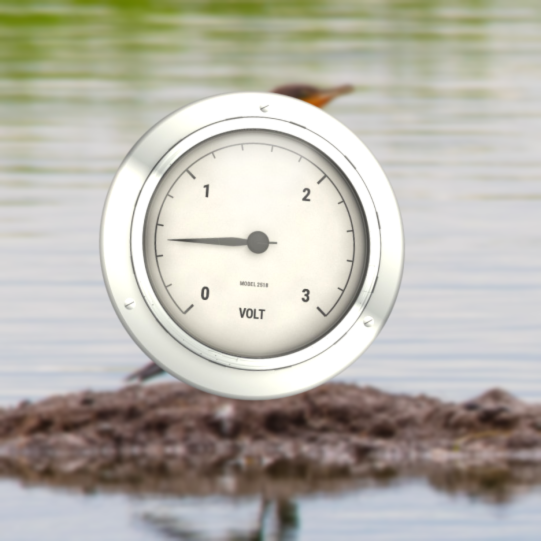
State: 0.5 V
